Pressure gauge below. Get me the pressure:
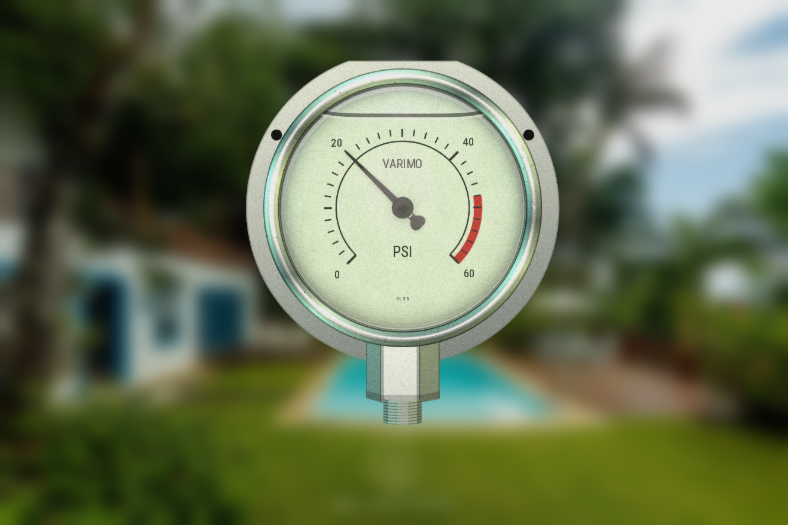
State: 20 psi
